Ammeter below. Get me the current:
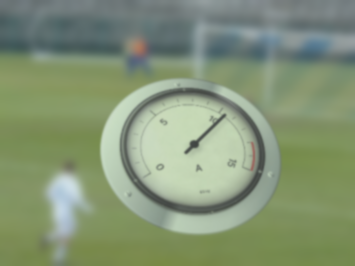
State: 10.5 A
